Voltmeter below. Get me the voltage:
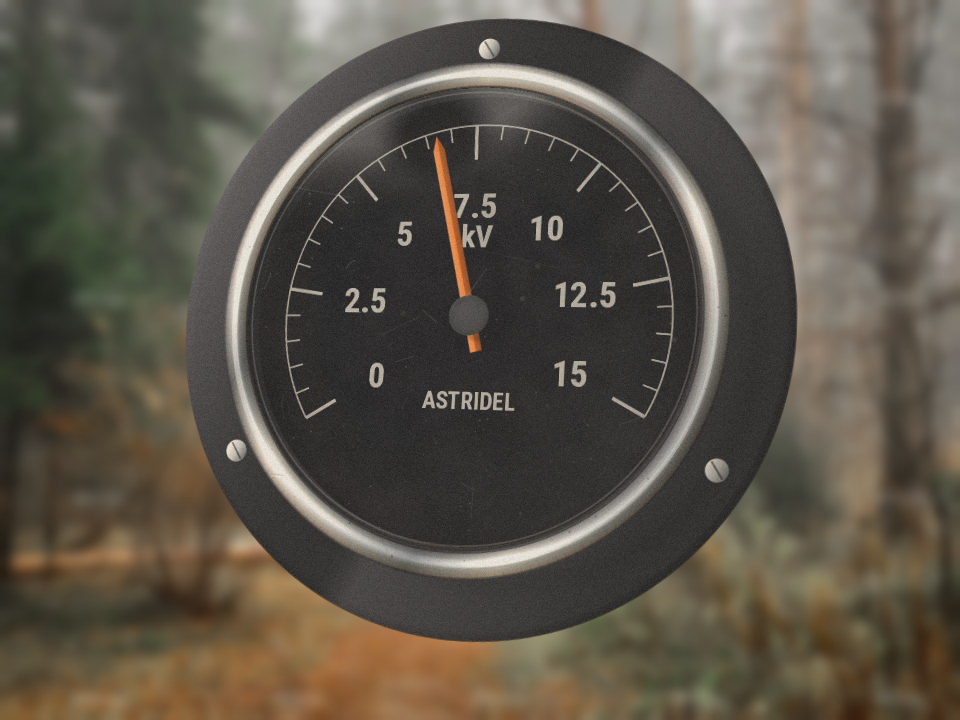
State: 6.75 kV
